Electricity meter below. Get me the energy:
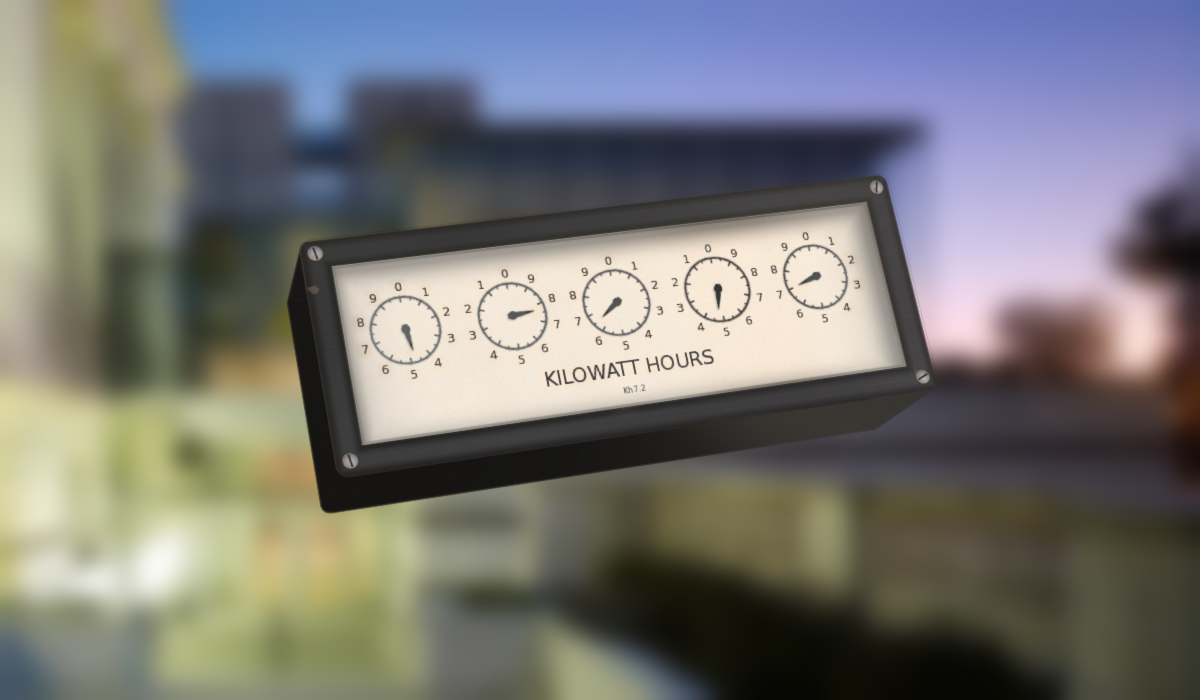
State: 47647 kWh
